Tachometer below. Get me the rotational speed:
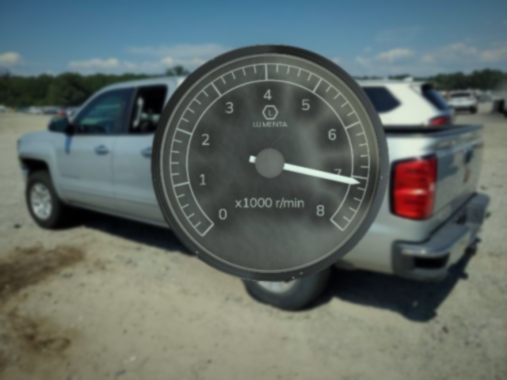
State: 7100 rpm
